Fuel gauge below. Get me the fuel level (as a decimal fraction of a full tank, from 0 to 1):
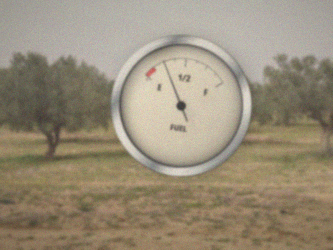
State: 0.25
